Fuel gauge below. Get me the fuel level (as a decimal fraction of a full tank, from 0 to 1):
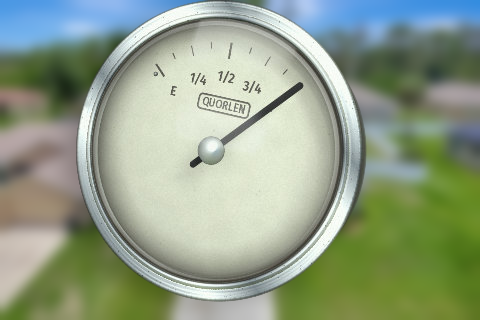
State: 1
